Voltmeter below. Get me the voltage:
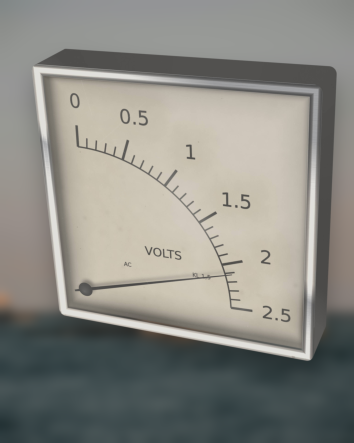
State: 2.1 V
